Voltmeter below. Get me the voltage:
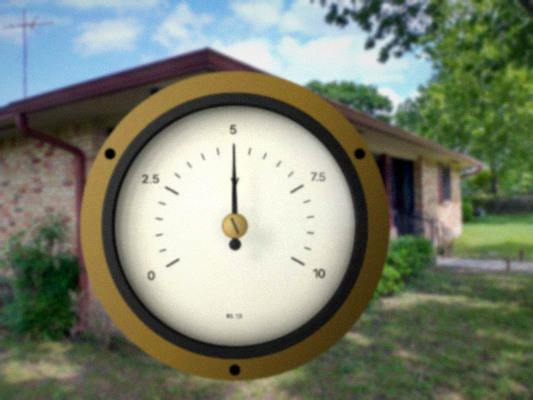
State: 5 V
